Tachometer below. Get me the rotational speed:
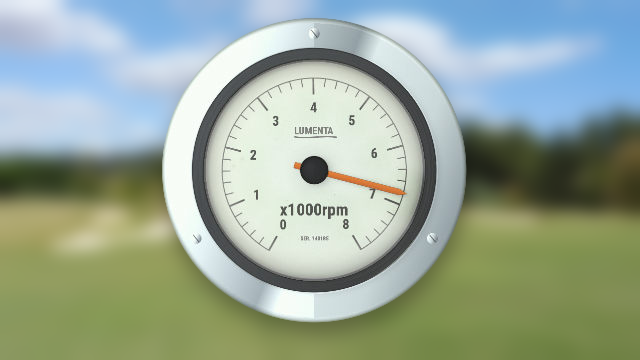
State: 6800 rpm
